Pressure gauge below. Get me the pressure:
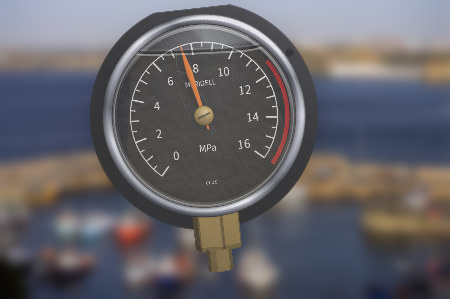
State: 7.5 MPa
